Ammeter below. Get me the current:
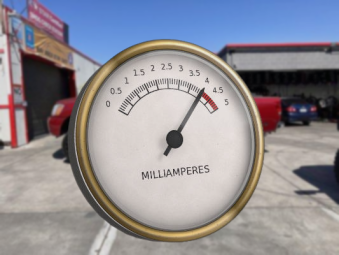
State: 4 mA
